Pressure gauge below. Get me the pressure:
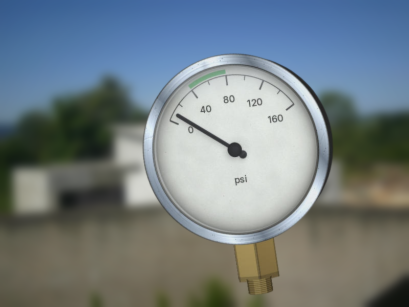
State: 10 psi
